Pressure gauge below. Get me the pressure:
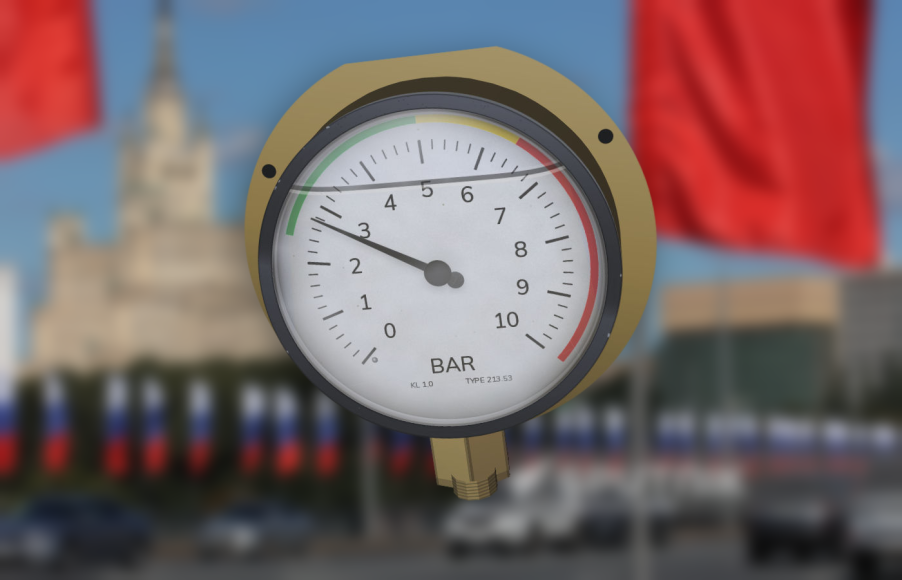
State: 2.8 bar
